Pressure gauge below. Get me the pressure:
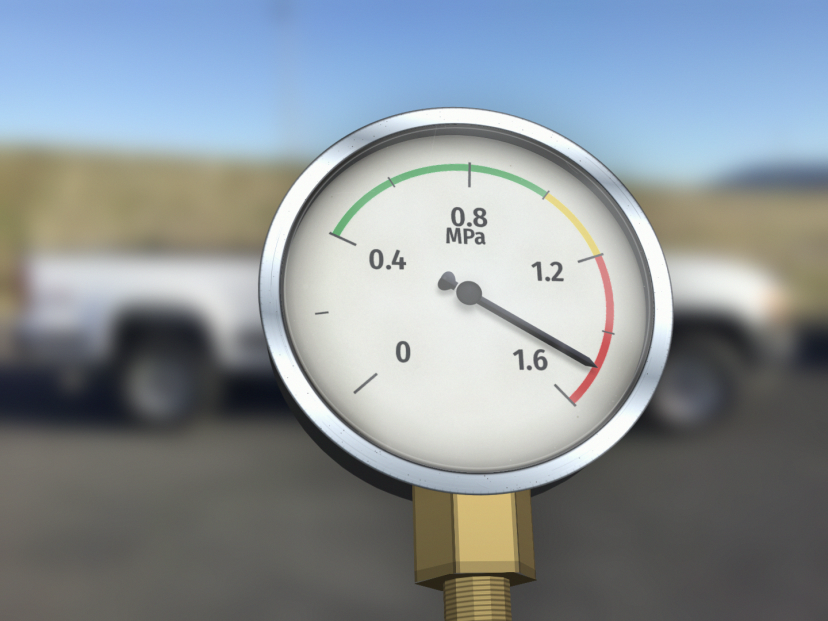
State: 1.5 MPa
